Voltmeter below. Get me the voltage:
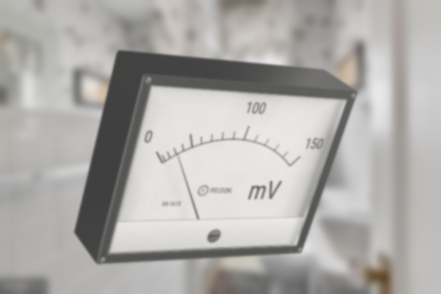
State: 30 mV
